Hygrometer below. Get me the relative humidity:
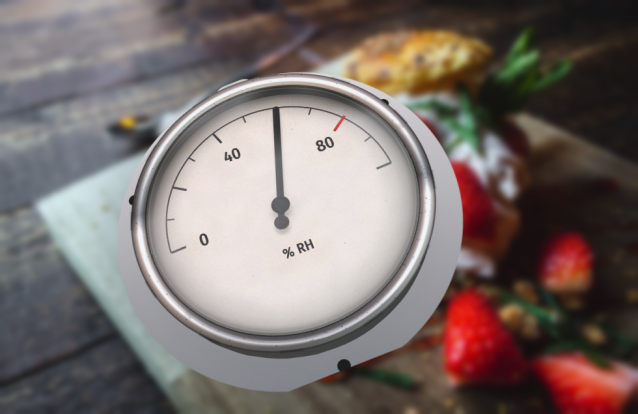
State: 60 %
